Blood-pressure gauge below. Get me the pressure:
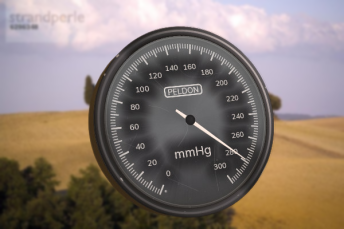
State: 280 mmHg
